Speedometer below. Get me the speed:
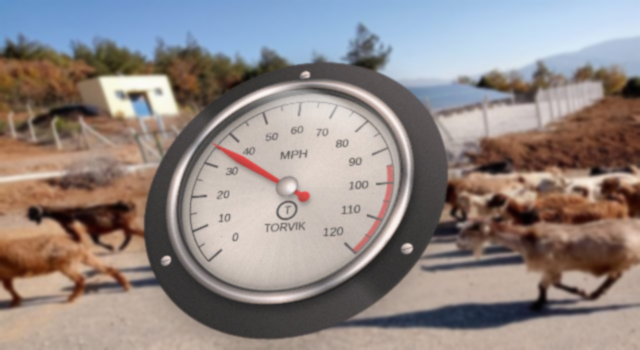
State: 35 mph
